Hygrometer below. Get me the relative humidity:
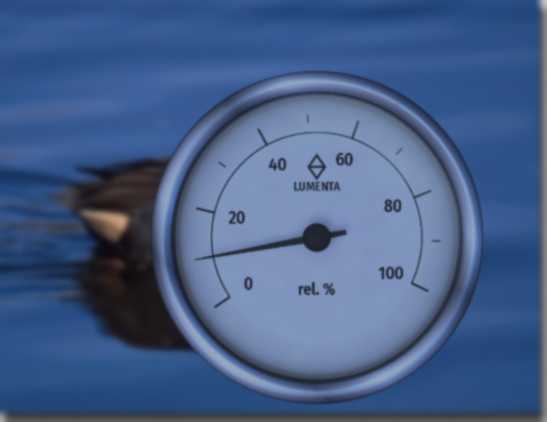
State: 10 %
